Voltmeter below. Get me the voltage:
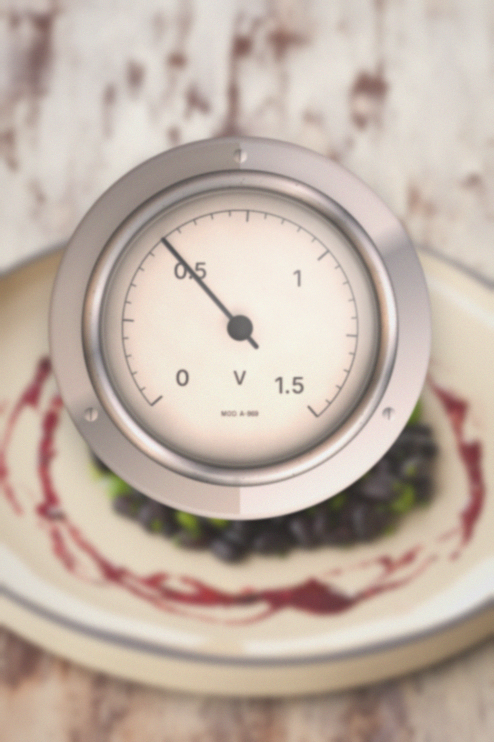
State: 0.5 V
